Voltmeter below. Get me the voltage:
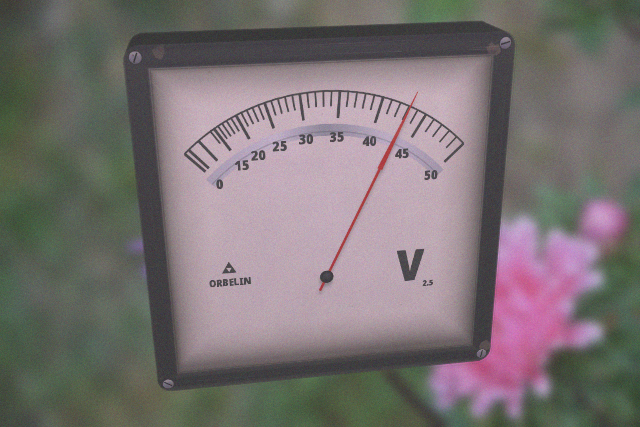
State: 43 V
